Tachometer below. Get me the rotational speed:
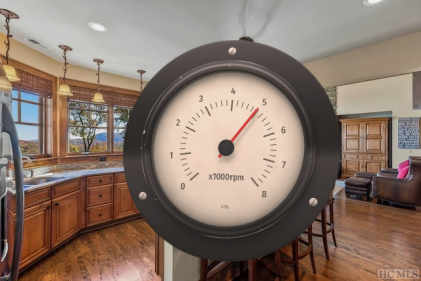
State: 5000 rpm
